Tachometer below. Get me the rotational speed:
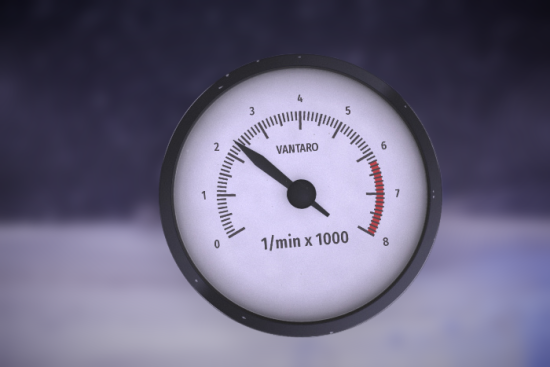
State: 2300 rpm
